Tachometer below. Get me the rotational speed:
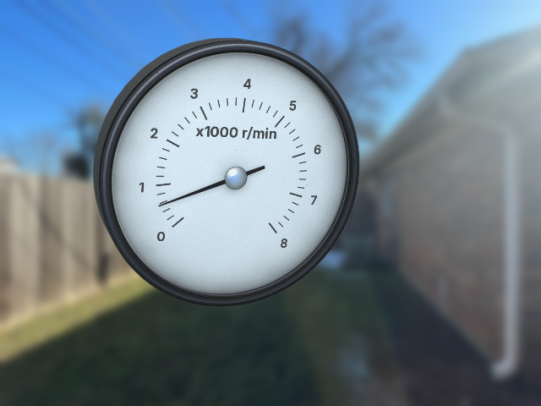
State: 600 rpm
